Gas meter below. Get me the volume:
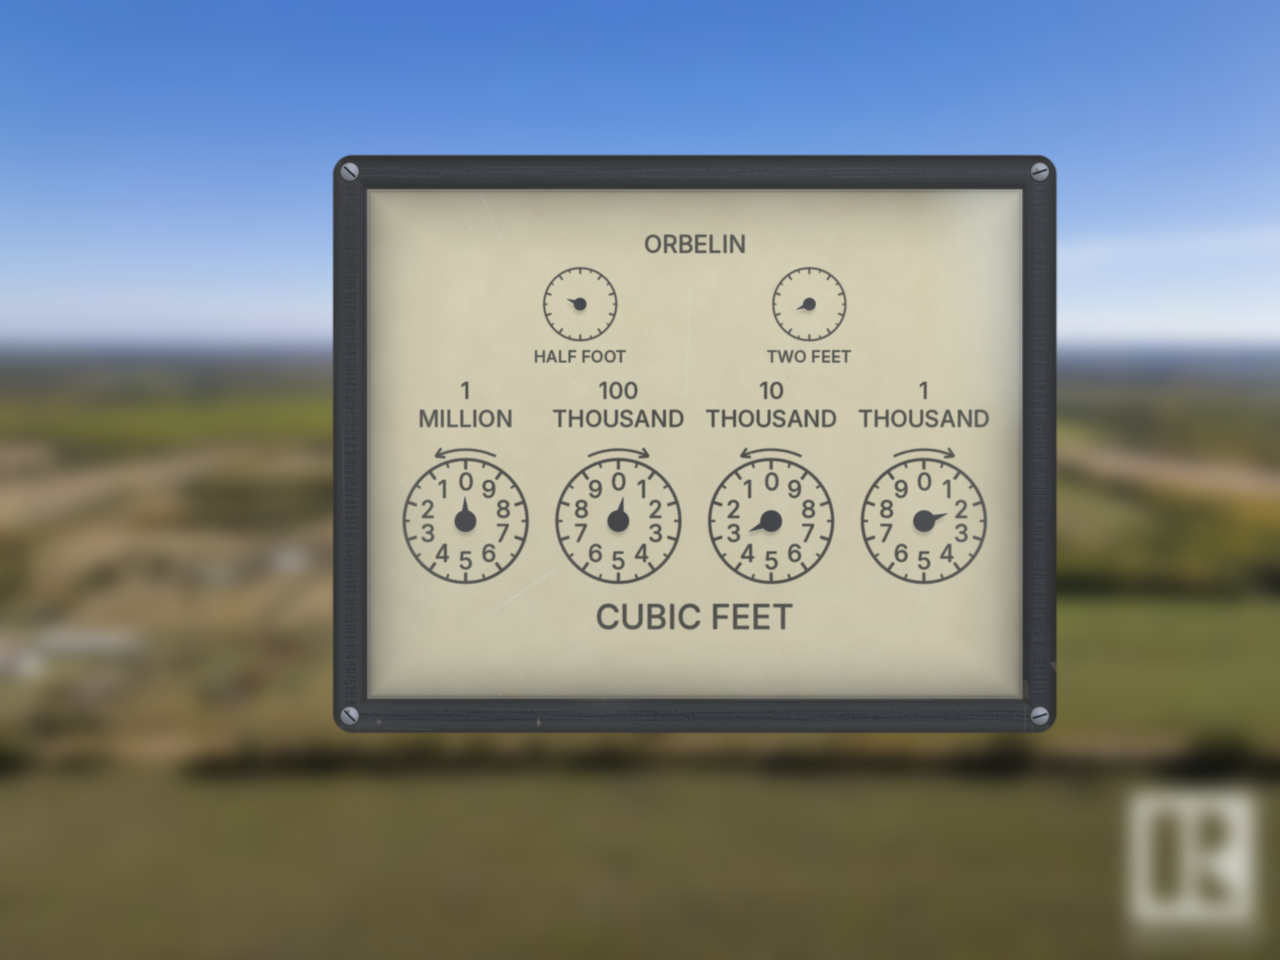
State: 3200 ft³
